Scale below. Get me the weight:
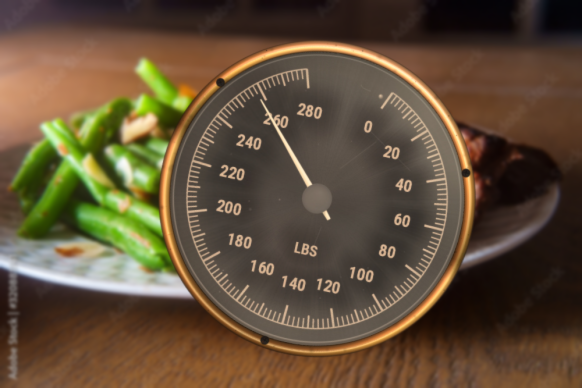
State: 258 lb
